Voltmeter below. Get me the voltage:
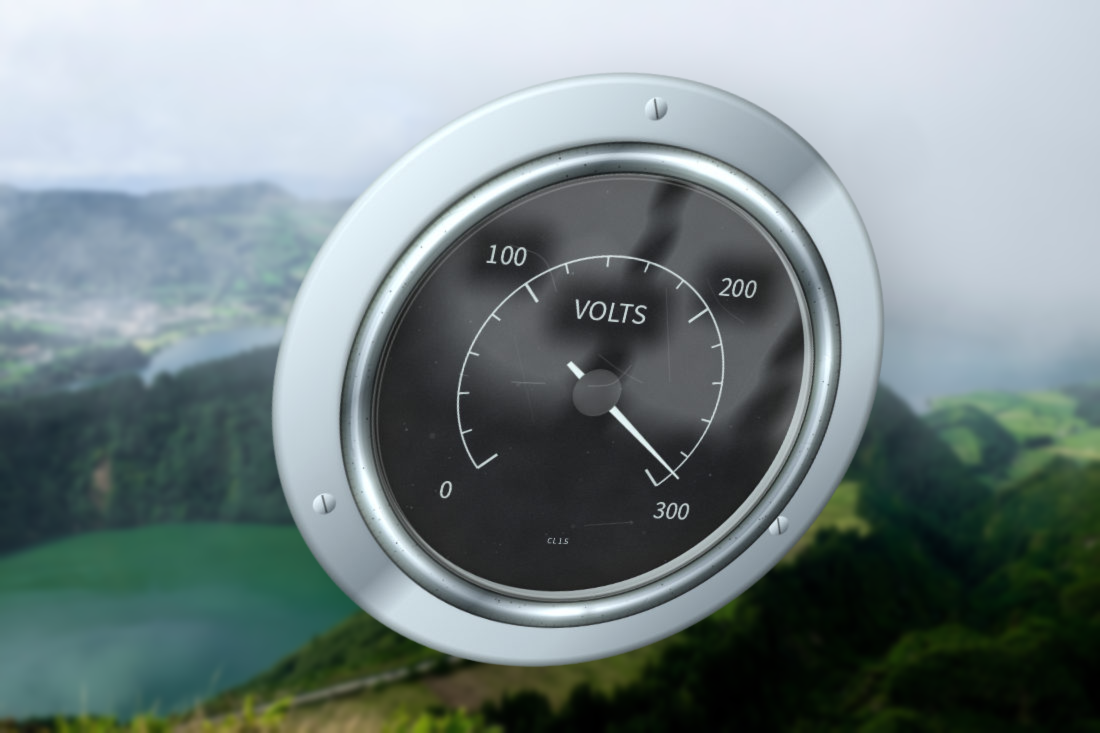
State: 290 V
